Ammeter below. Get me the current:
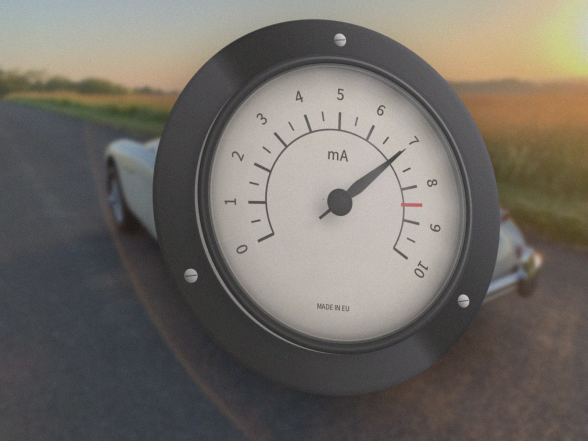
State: 7 mA
